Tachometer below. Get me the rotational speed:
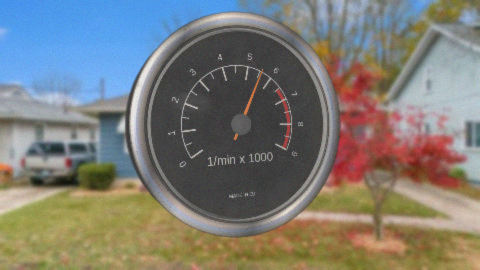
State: 5500 rpm
